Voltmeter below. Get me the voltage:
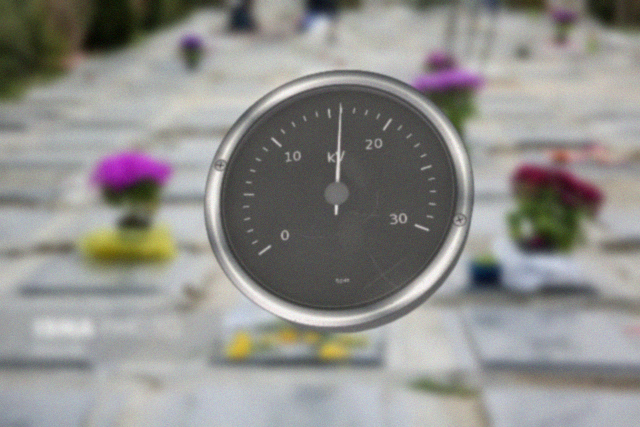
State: 16 kV
